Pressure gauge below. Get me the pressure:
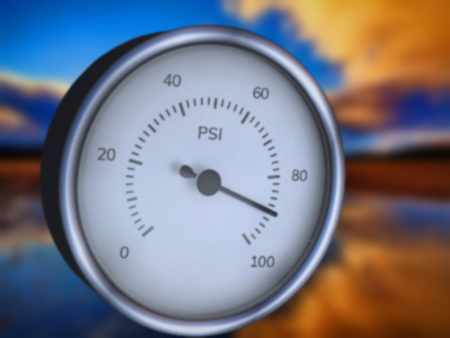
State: 90 psi
